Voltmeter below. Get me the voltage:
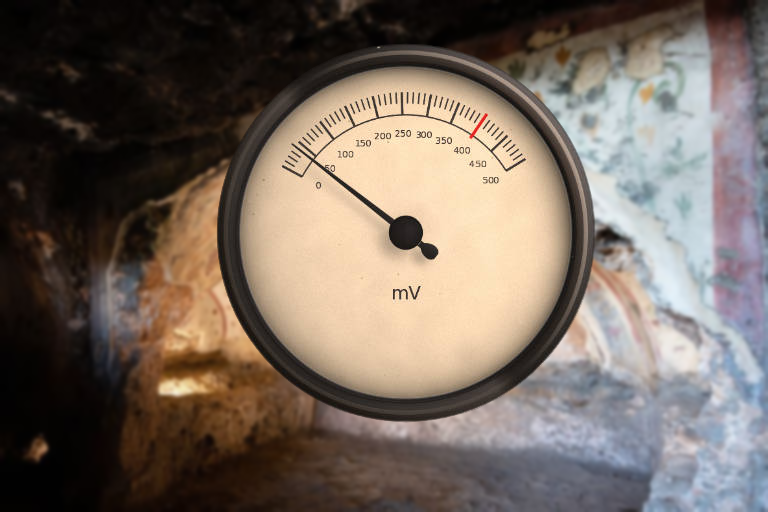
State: 40 mV
